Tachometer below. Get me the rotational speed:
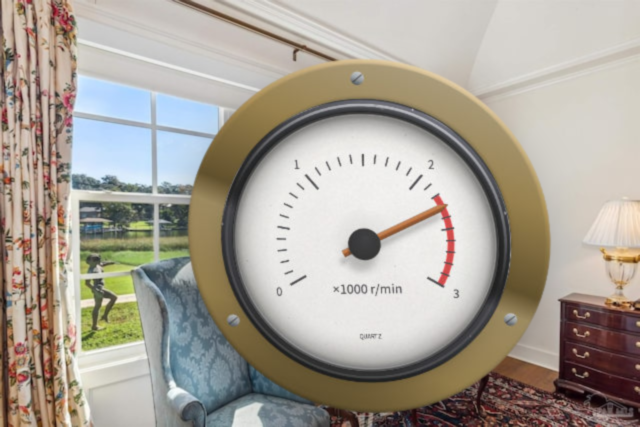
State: 2300 rpm
